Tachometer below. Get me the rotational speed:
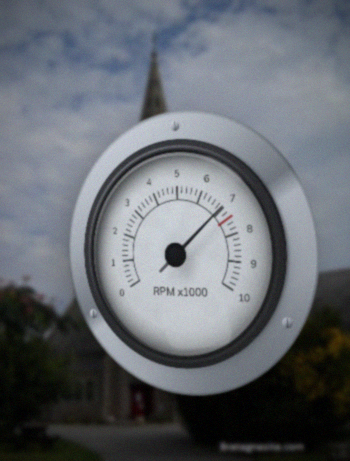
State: 7000 rpm
